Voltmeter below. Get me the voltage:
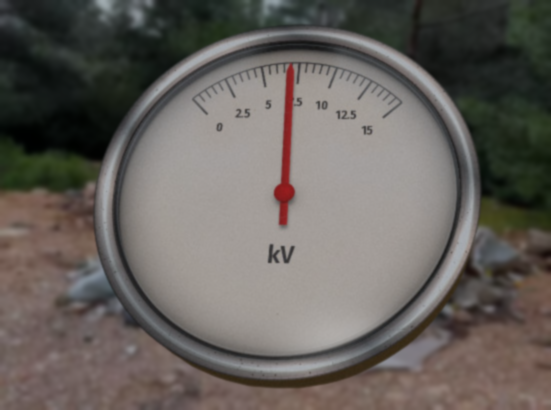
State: 7 kV
